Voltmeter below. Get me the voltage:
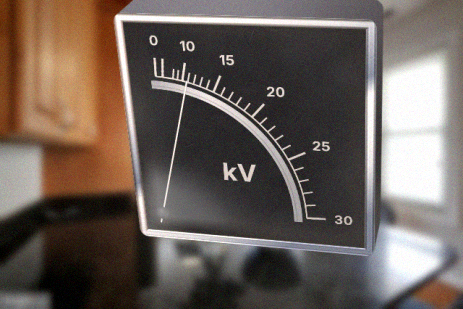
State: 11 kV
